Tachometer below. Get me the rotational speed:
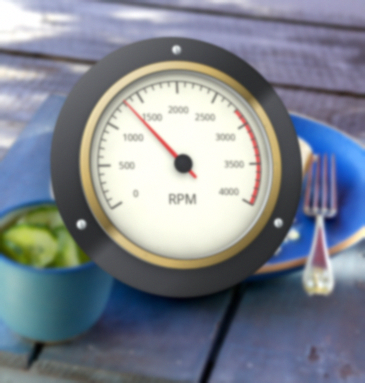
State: 1300 rpm
